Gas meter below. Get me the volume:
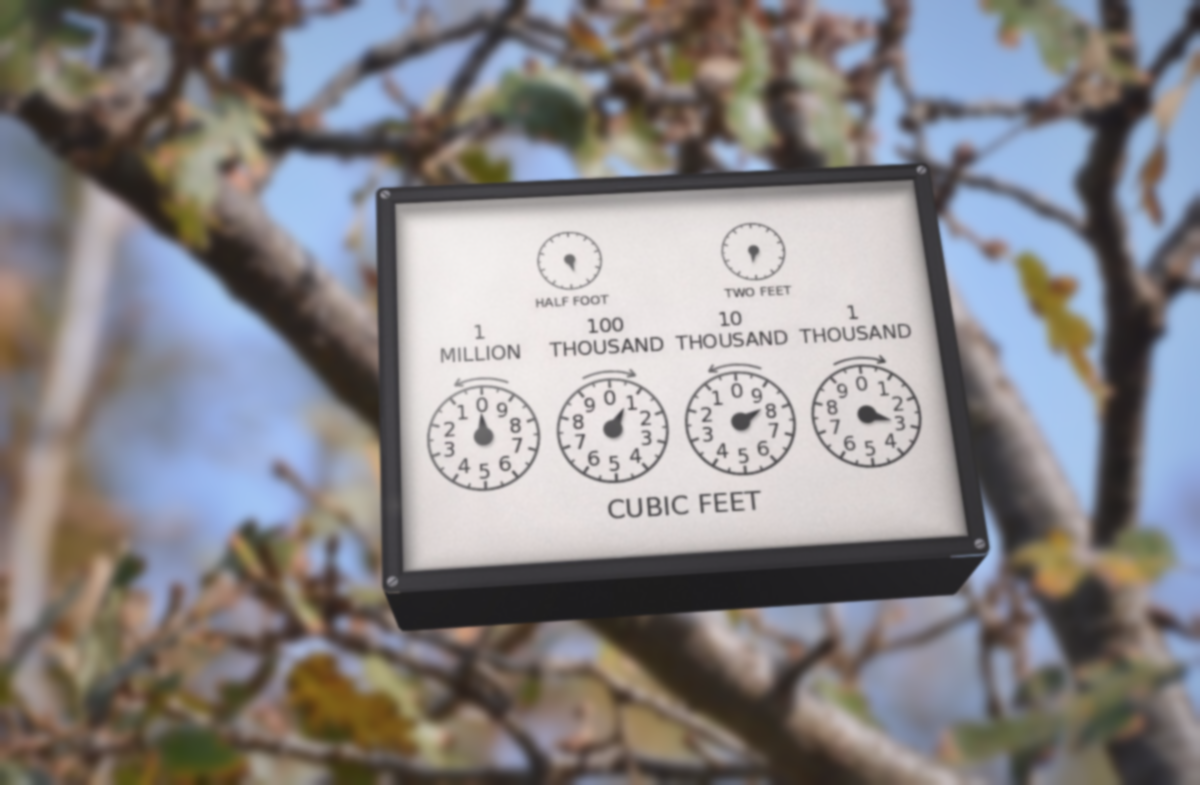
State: 8300 ft³
